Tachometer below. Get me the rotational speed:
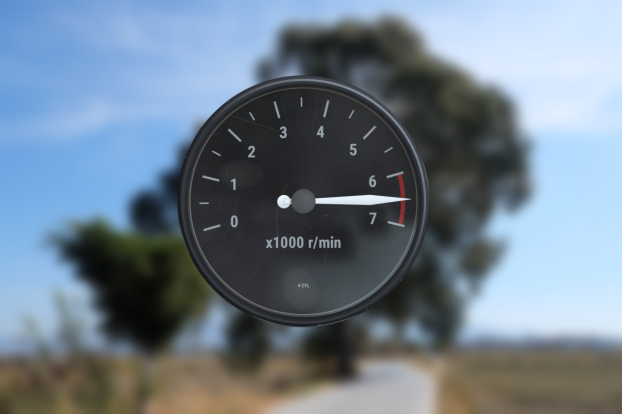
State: 6500 rpm
